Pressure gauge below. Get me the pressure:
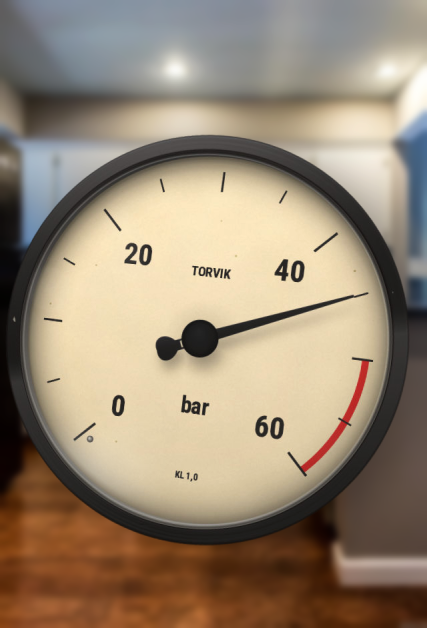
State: 45 bar
